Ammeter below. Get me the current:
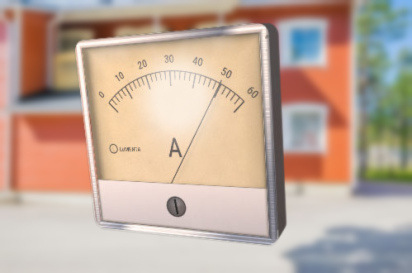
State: 50 A
